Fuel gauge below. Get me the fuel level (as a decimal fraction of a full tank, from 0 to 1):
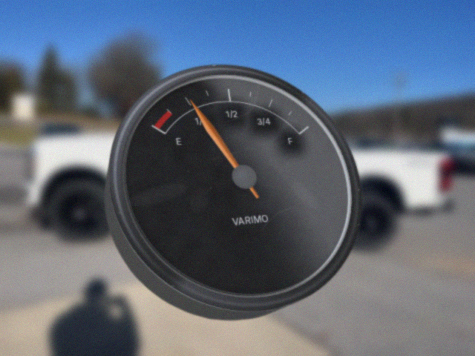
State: 0.25
